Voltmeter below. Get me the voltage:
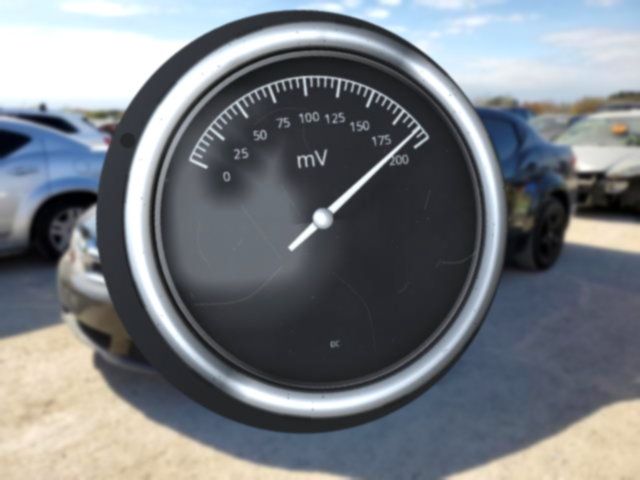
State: 190 mV
